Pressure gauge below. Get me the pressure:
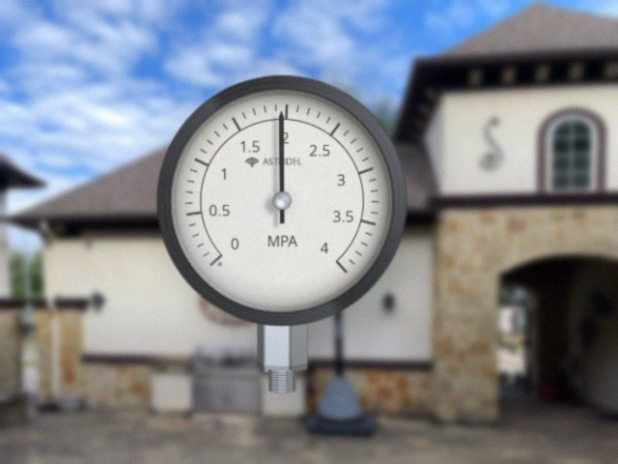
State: 1.95 MPa
